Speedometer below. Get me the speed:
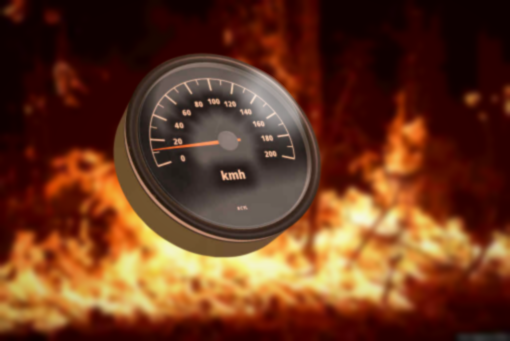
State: 10 km/h
